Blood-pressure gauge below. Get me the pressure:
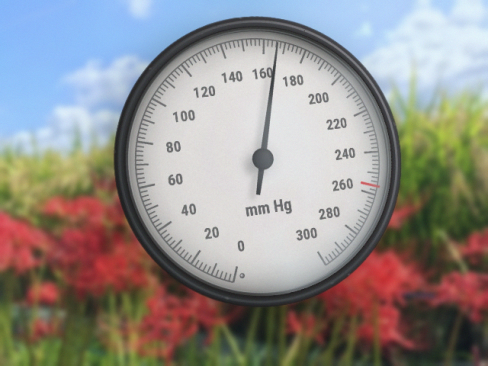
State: 166 mmHg
